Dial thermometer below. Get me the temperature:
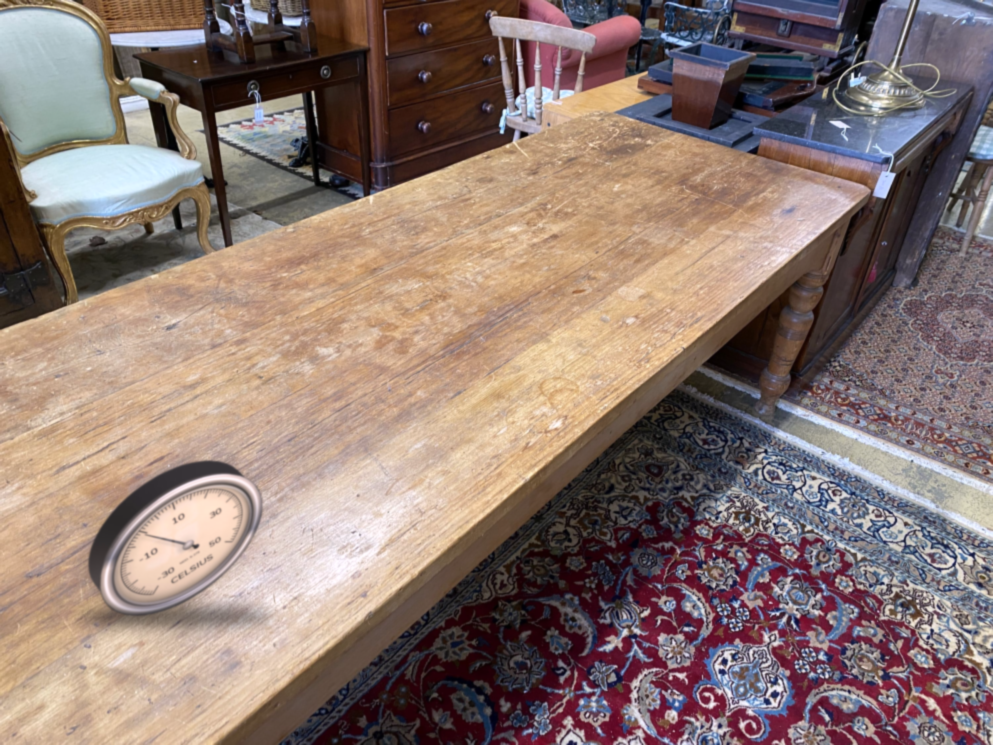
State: 0 °C
